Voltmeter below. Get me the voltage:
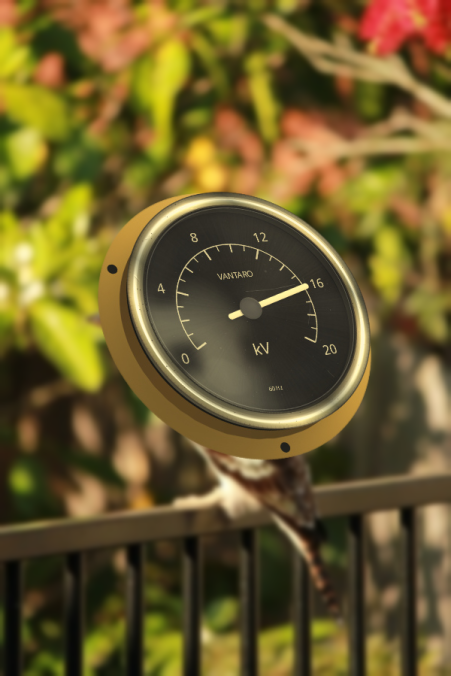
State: 16 kV
